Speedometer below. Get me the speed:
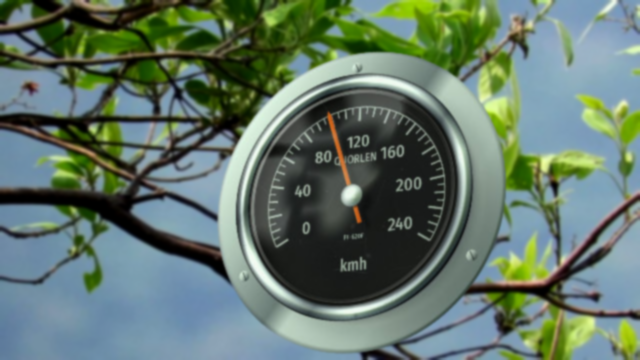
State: 100 km/h
